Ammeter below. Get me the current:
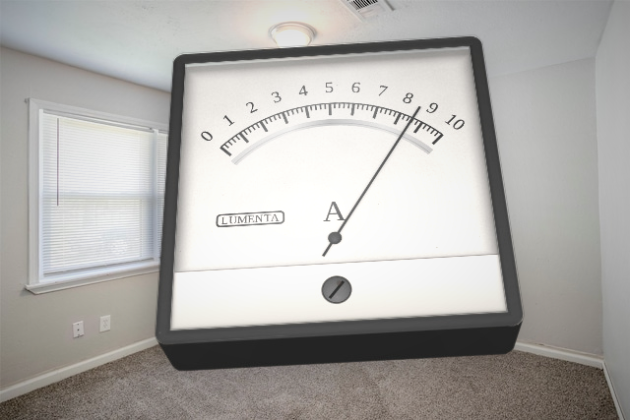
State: 8.6 A
